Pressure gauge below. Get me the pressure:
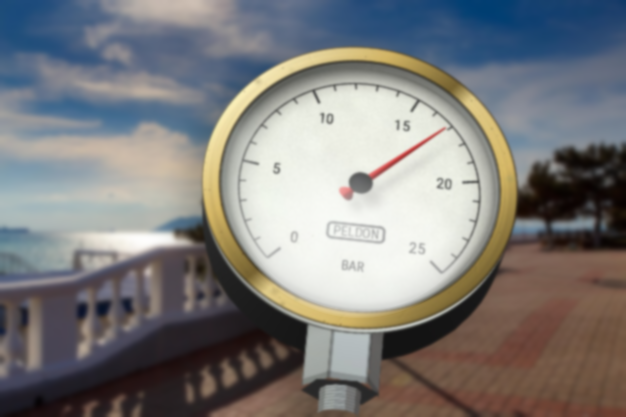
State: 17 bar
